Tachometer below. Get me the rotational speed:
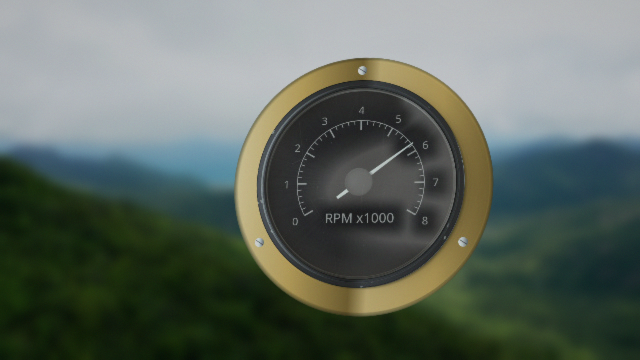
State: 5800 rpm
